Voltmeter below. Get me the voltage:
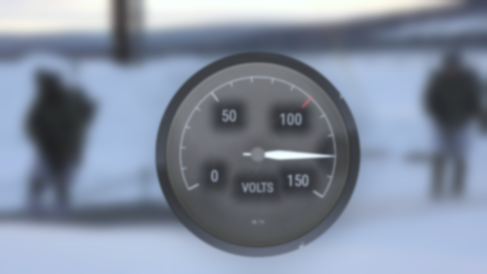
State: 130 V
